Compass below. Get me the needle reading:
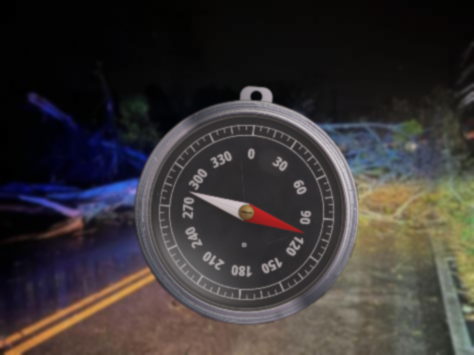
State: 105 °
